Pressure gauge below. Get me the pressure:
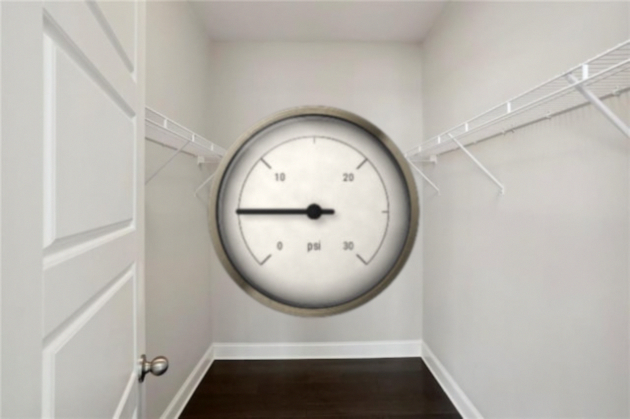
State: 5 psi
